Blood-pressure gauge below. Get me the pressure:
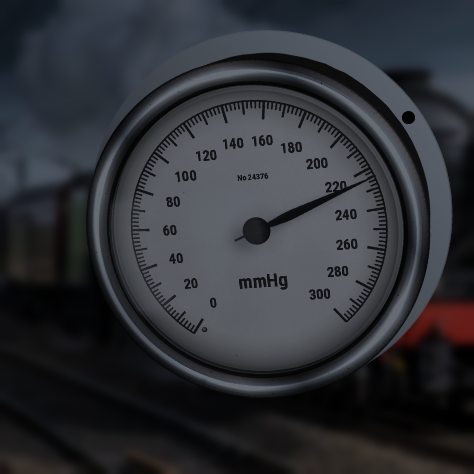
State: 224 mmHg
